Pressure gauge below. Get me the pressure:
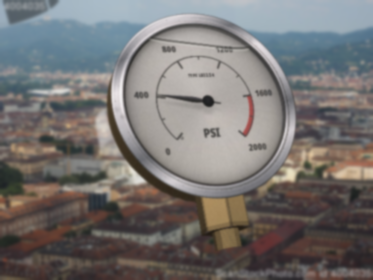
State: 400 psi
